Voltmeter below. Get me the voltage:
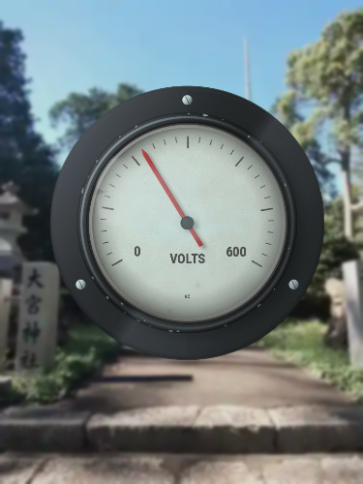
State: 220 V
